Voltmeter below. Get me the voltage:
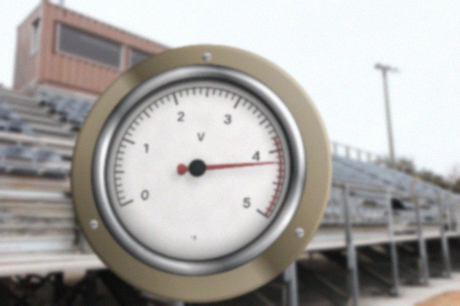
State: 4.2 V
